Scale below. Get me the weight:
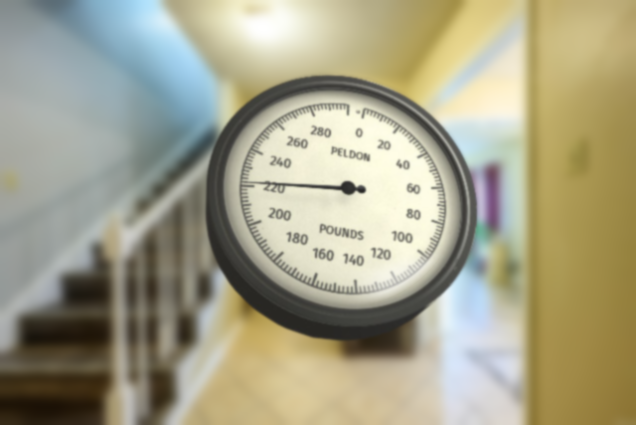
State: 220 lb
